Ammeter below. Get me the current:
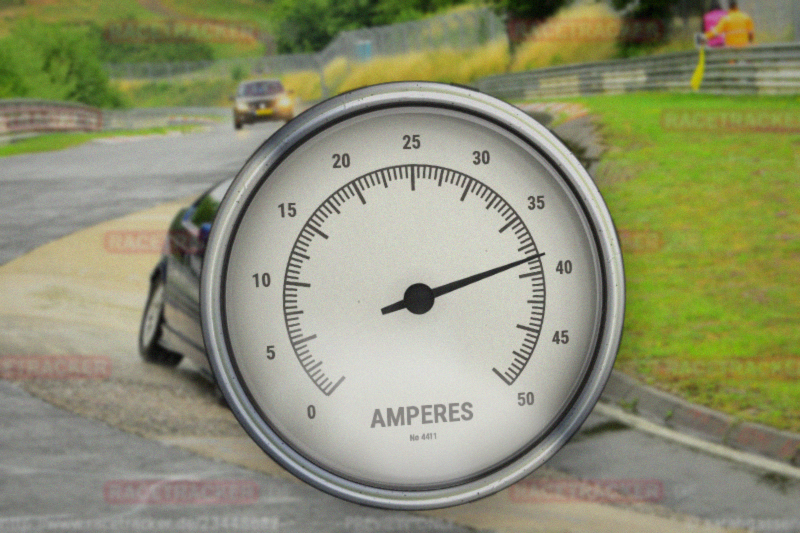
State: 38.5 A
